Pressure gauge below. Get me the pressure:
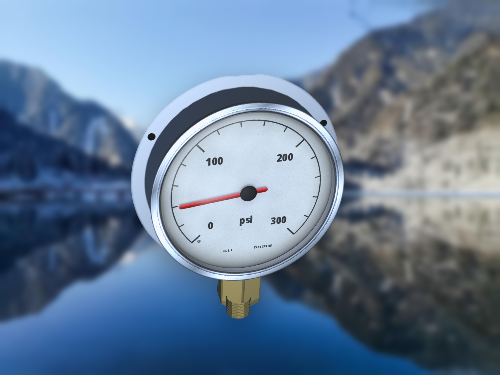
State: 40 psi
